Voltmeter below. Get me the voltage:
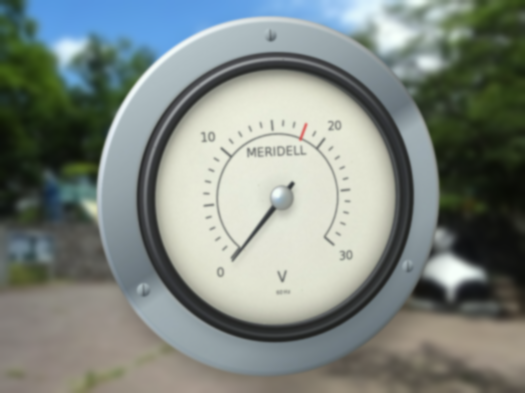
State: 0 V
